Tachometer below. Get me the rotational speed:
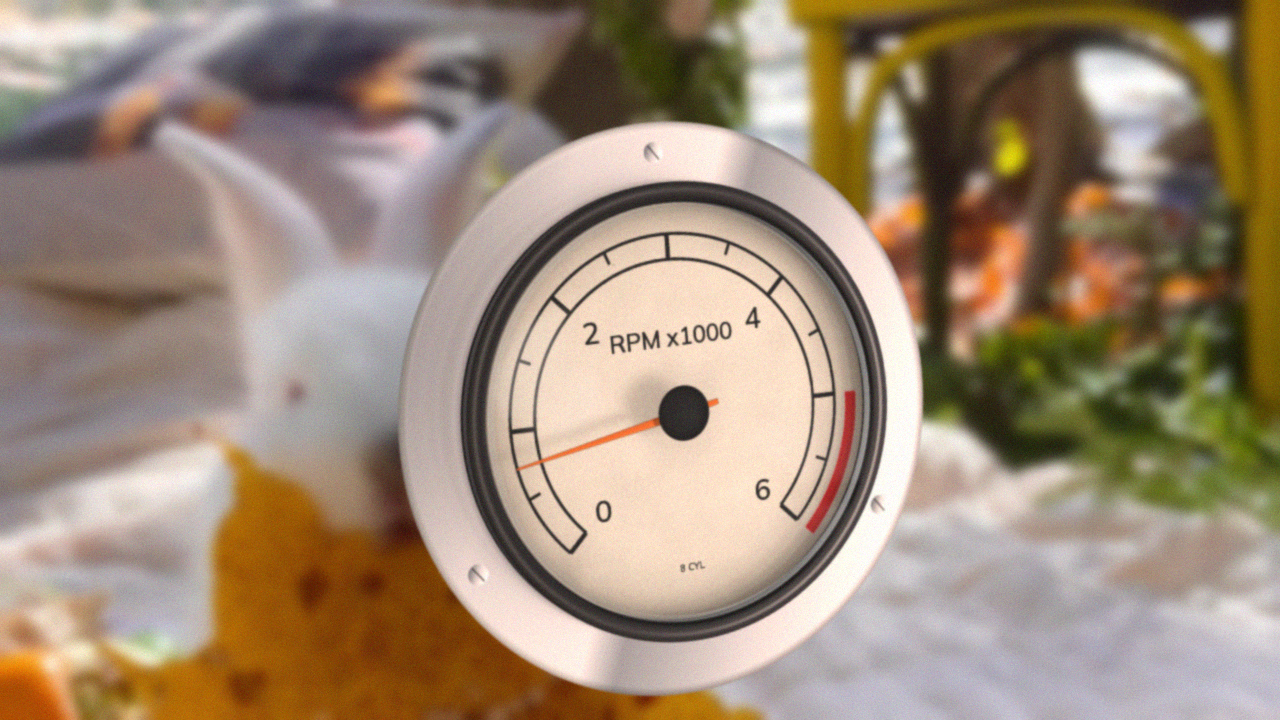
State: 750 rpm
